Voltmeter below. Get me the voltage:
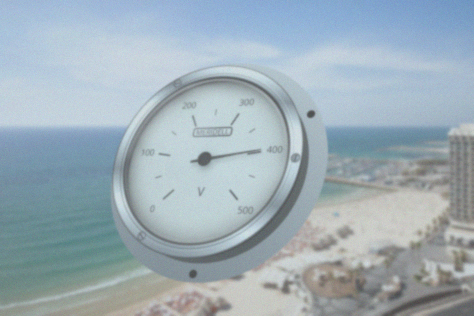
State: 400 V
